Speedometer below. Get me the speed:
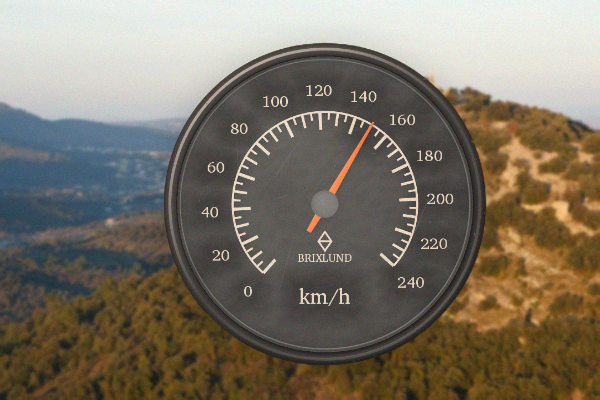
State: 150 km/h
